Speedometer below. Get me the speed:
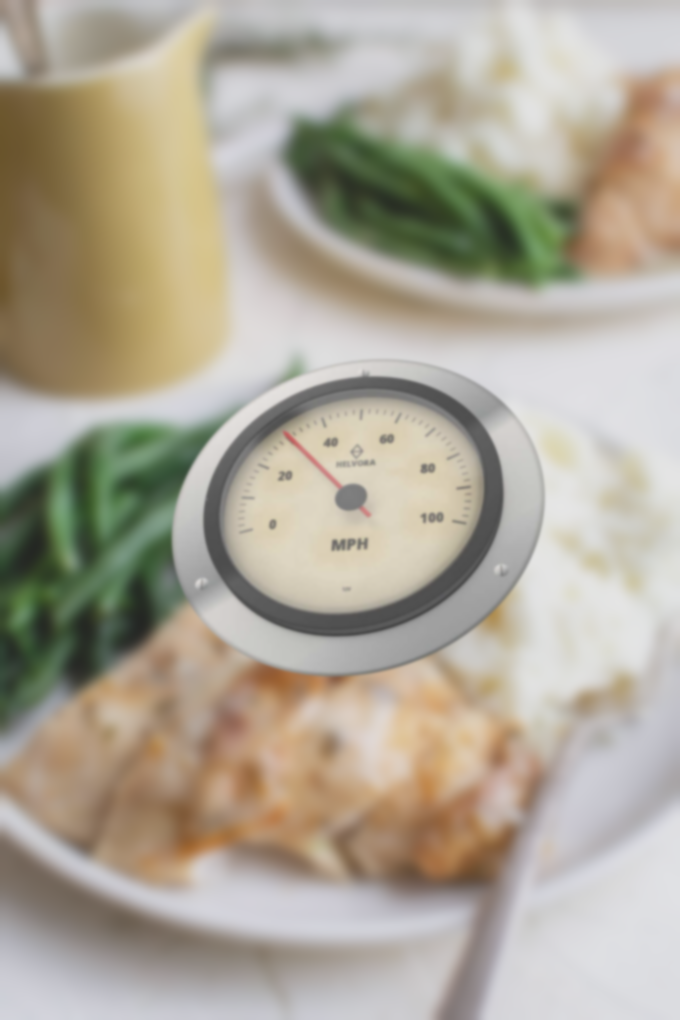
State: 30 mph
